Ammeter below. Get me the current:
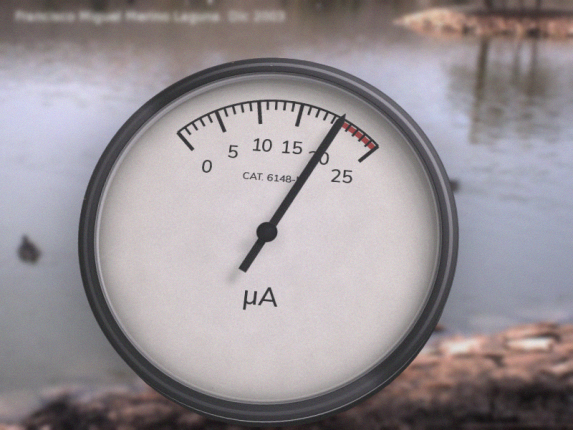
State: 20 µA
